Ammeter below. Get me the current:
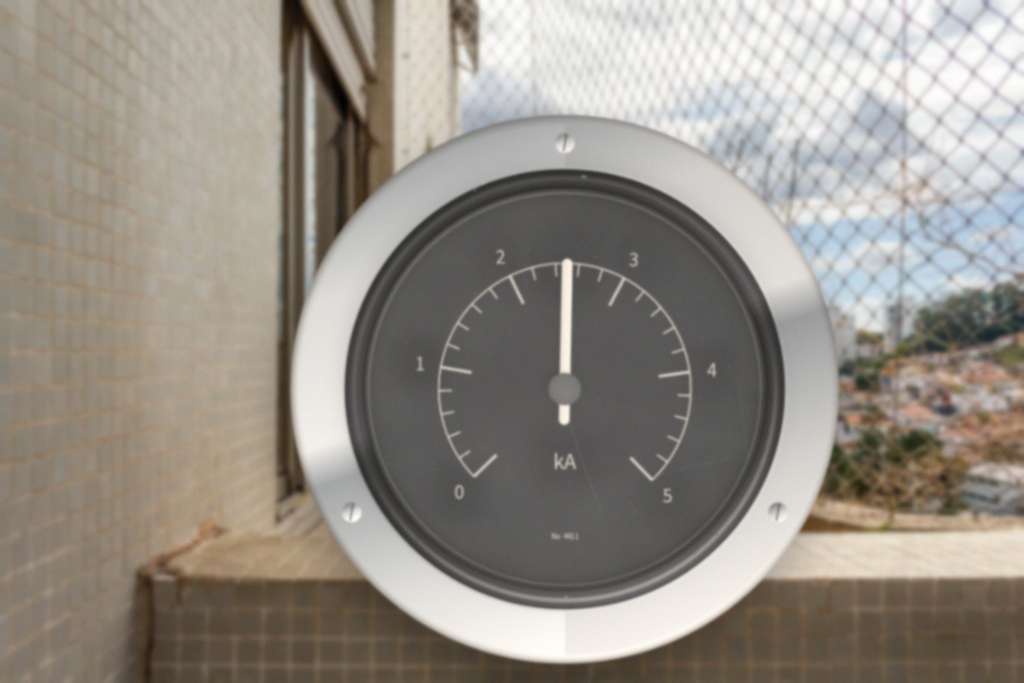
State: 2.5 kA
